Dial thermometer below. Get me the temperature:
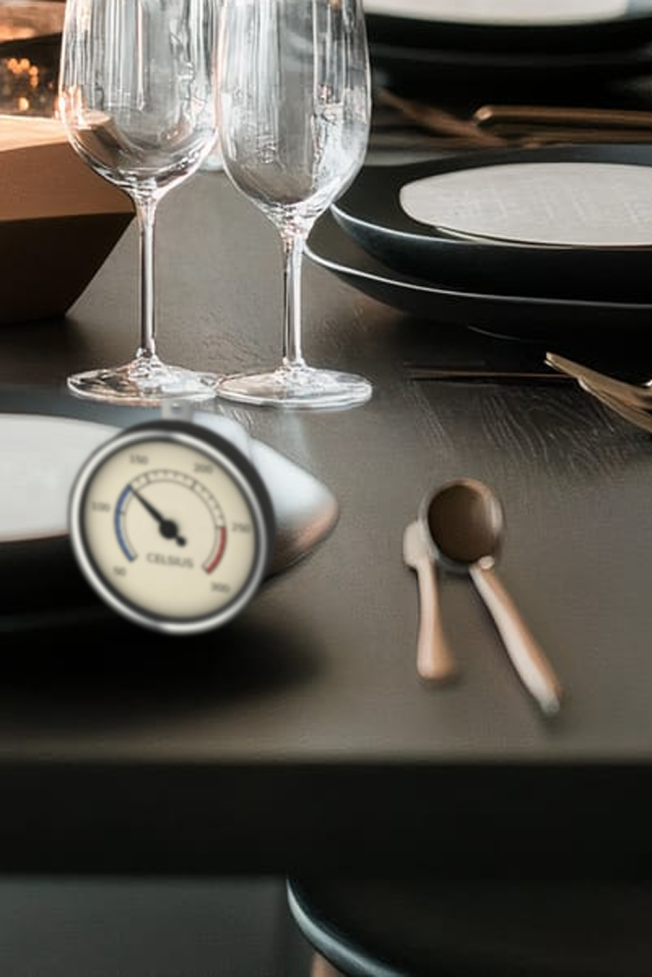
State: 130 °C
